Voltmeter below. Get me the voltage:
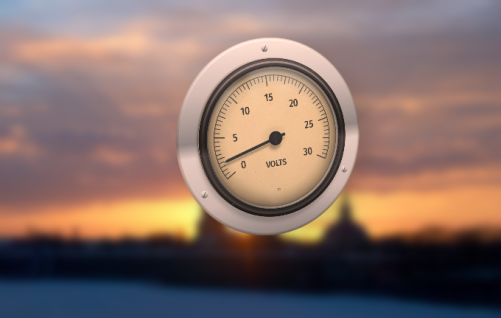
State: 2 V
